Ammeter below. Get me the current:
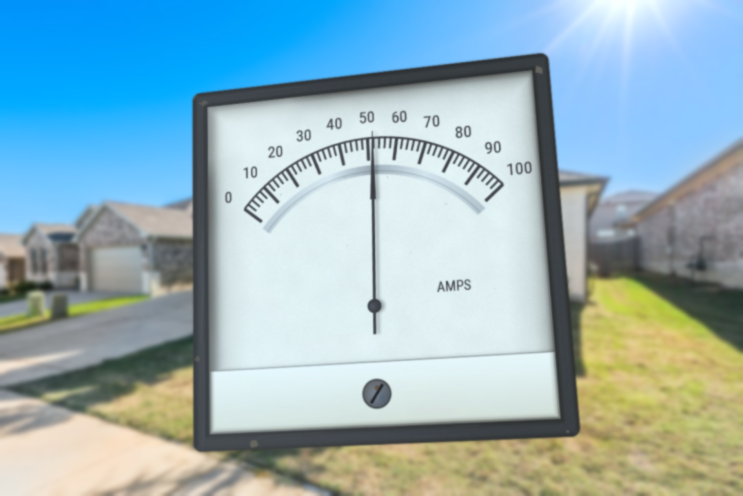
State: 52 A
